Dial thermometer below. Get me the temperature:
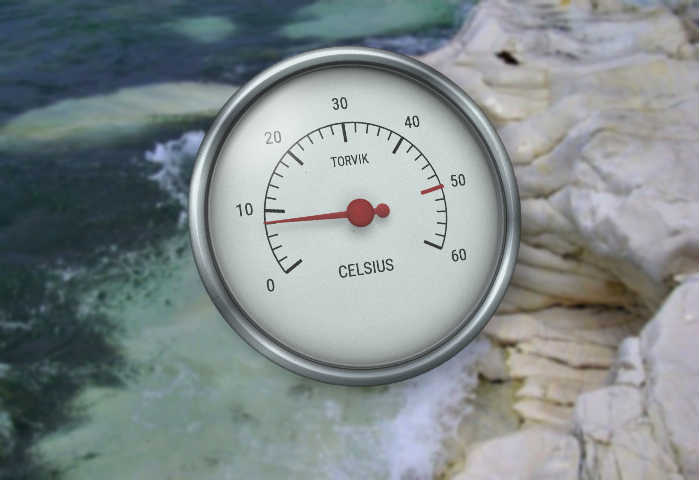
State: 8 °C
